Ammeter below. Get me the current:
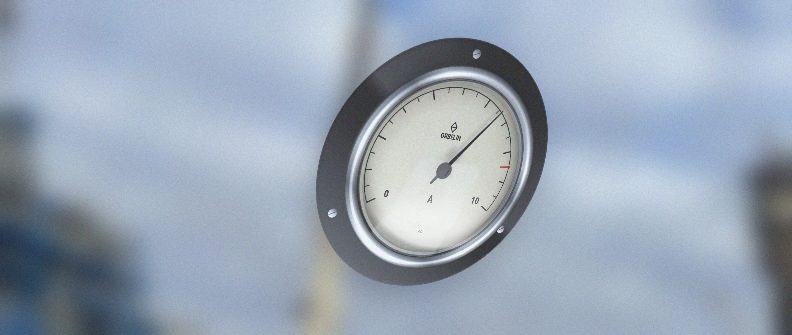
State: 6.5 A
